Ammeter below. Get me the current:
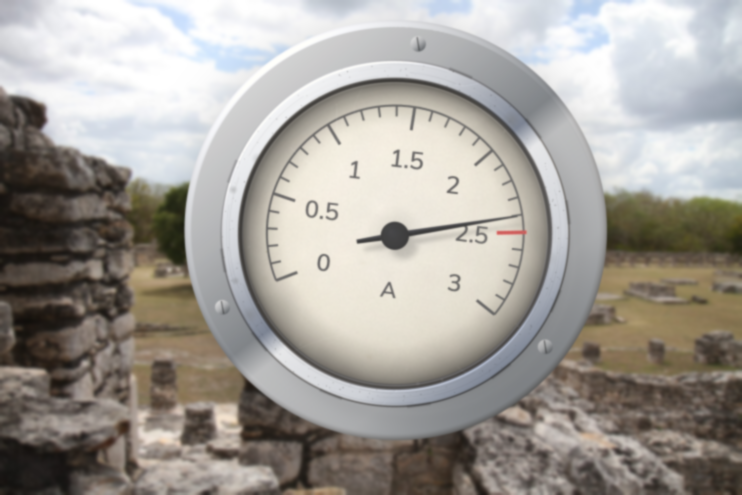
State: 2.4 A
